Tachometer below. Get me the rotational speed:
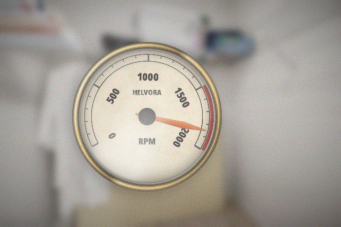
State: 1850 rpm
